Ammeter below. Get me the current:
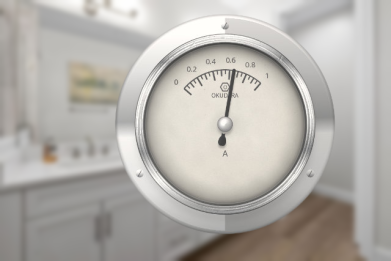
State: 0.65 A
